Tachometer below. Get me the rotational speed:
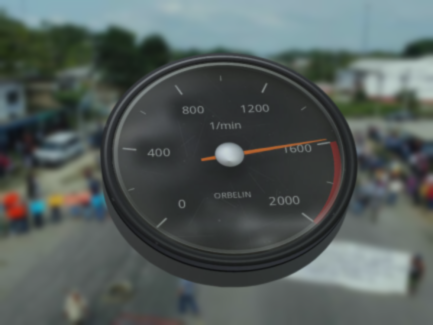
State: 1600 rpm
